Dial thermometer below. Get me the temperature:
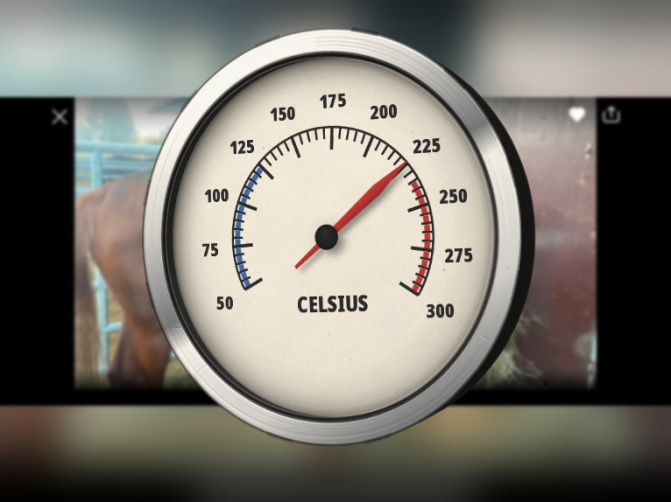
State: 225 °C
